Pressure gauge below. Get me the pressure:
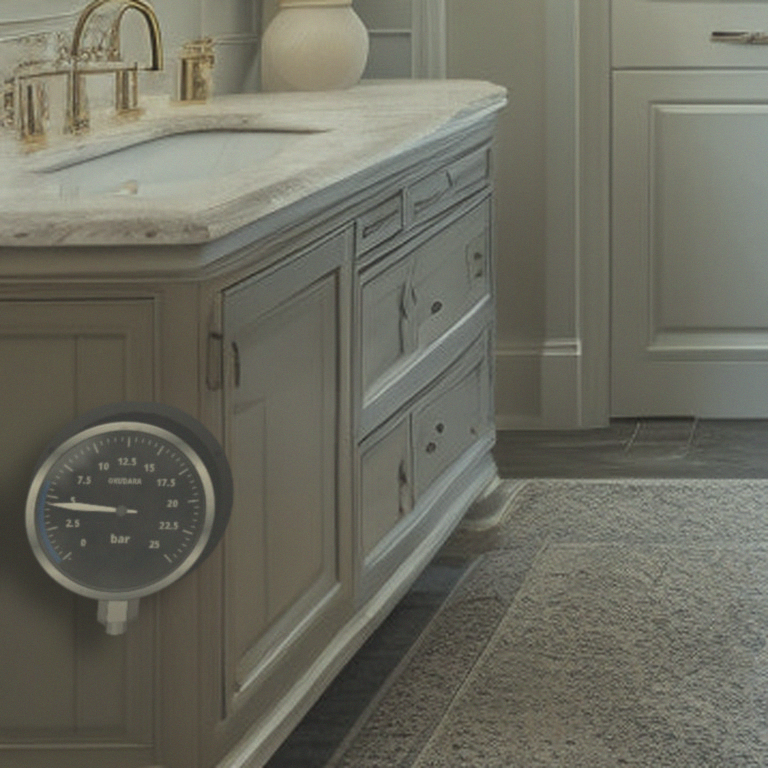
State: 4.5 bar
